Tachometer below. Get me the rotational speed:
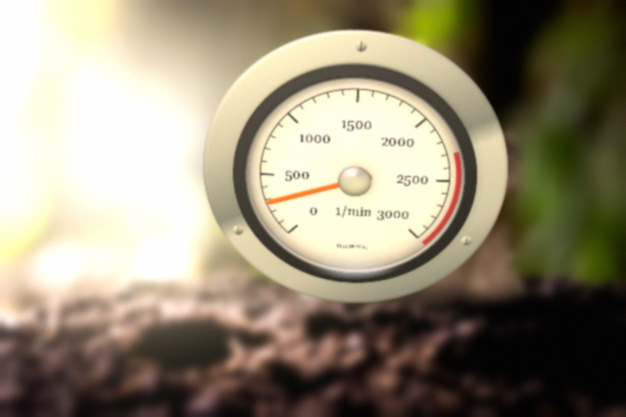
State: 300 rpm
